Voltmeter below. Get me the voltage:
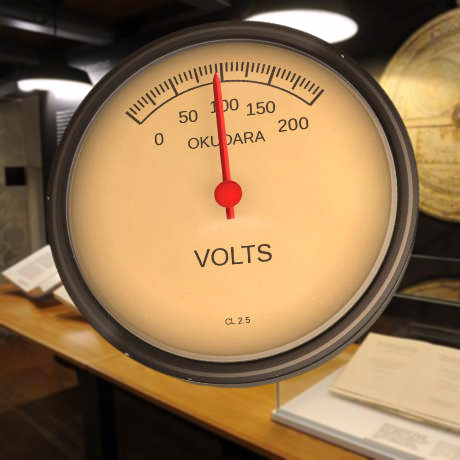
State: 95 V
